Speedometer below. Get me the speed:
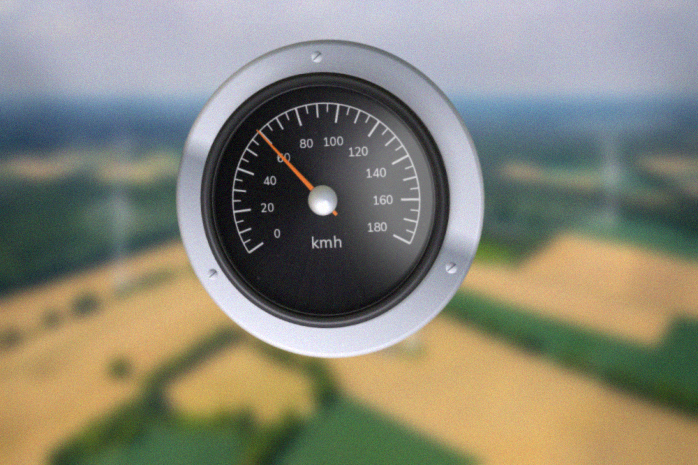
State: 60 km/h
